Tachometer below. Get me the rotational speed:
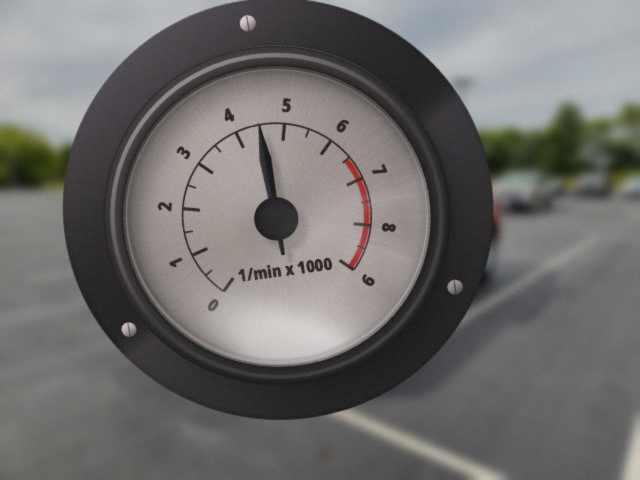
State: 4500 rpm
